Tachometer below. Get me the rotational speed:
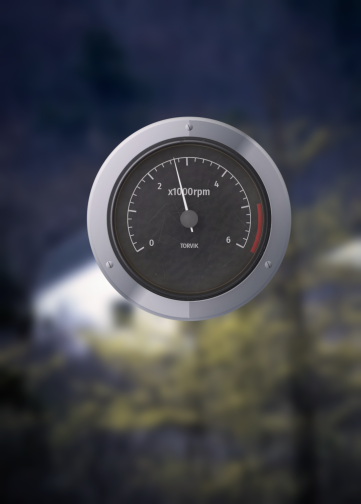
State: 2700 rpm
